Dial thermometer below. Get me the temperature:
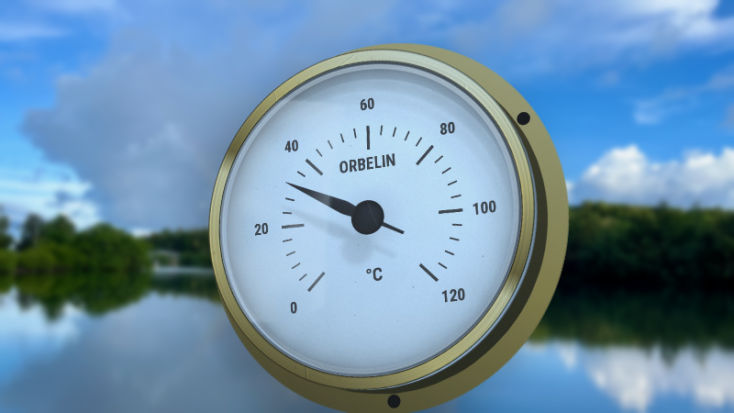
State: 32 °C
